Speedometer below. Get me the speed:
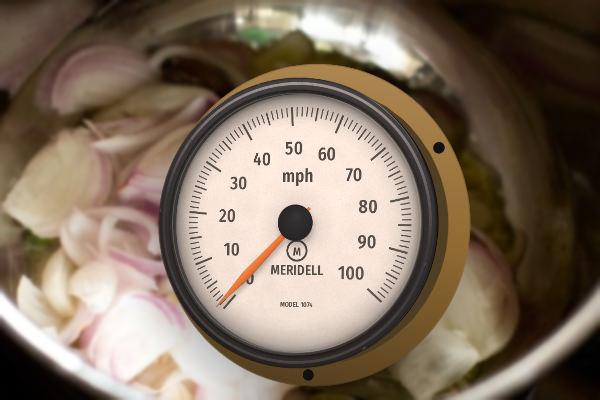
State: 1 mph
